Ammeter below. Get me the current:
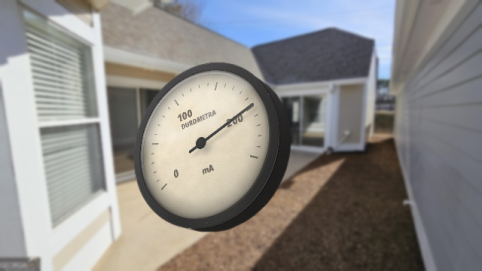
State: 200 mA
